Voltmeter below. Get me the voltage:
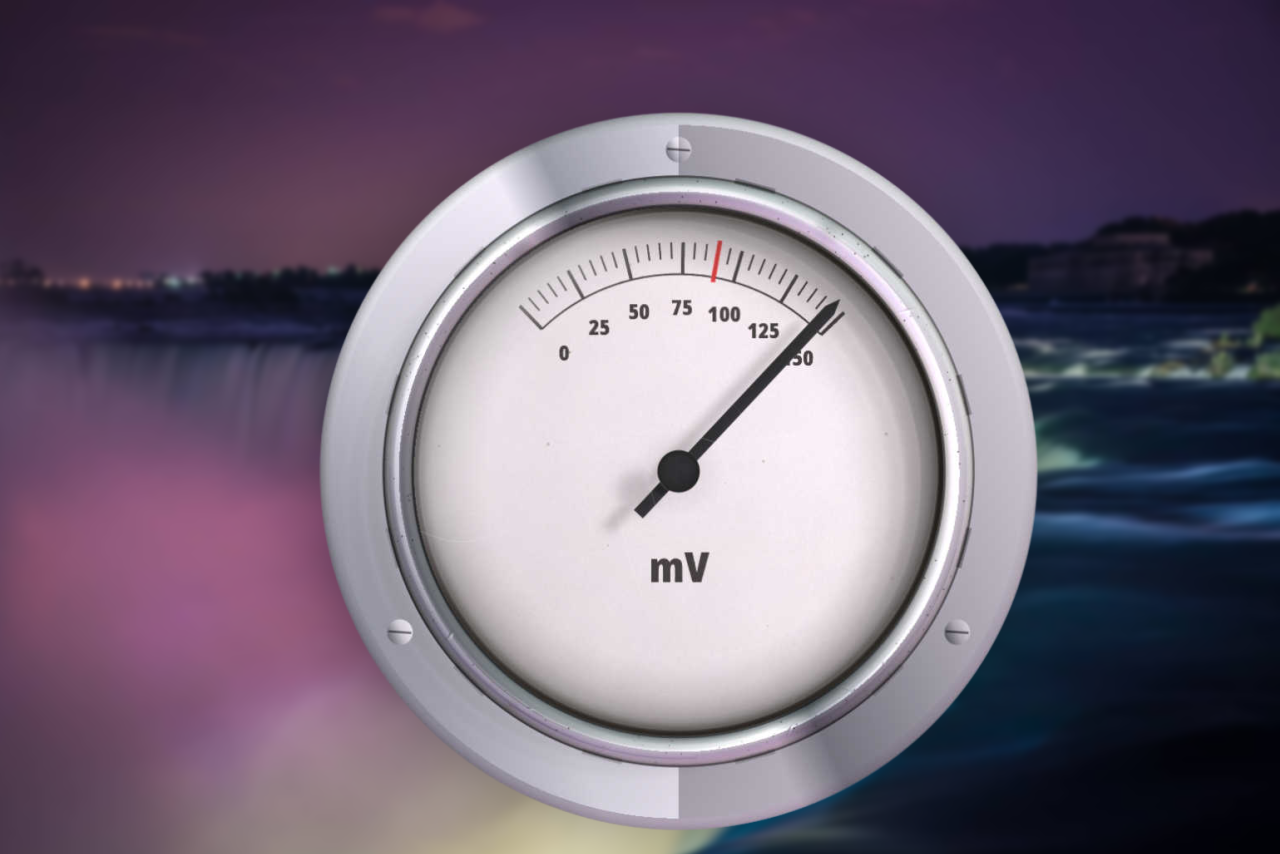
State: 145 mV
